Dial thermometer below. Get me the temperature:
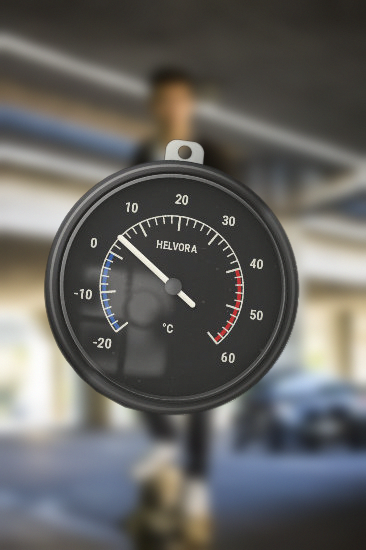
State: 4 °C
